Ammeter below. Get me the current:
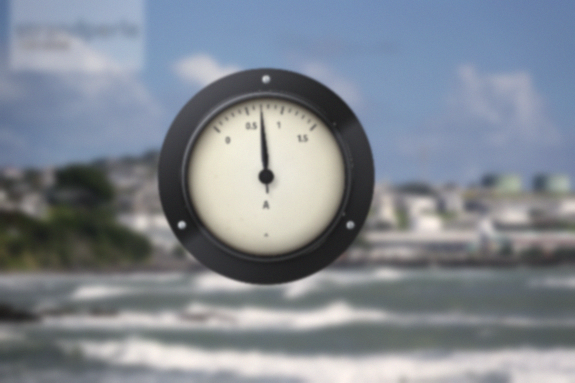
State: 0.7 A
